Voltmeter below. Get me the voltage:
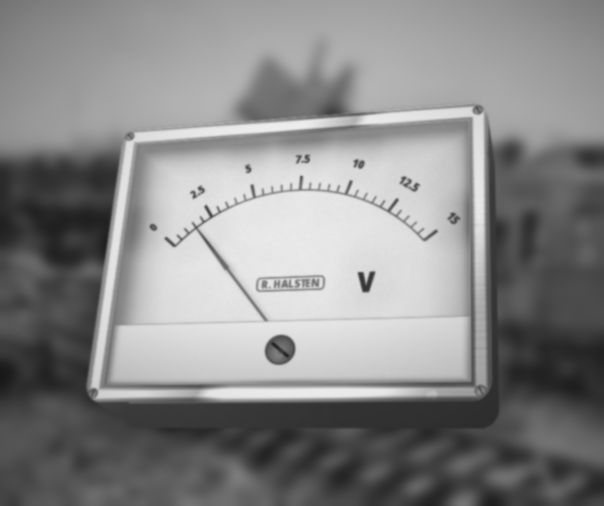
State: 1.5 V
